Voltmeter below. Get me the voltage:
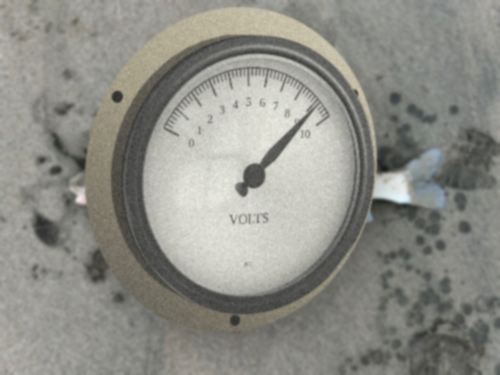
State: 9 V
